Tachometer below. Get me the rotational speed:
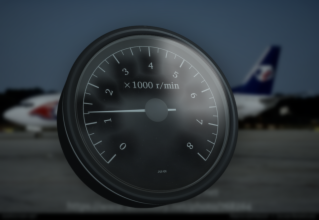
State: 1250 rpm
